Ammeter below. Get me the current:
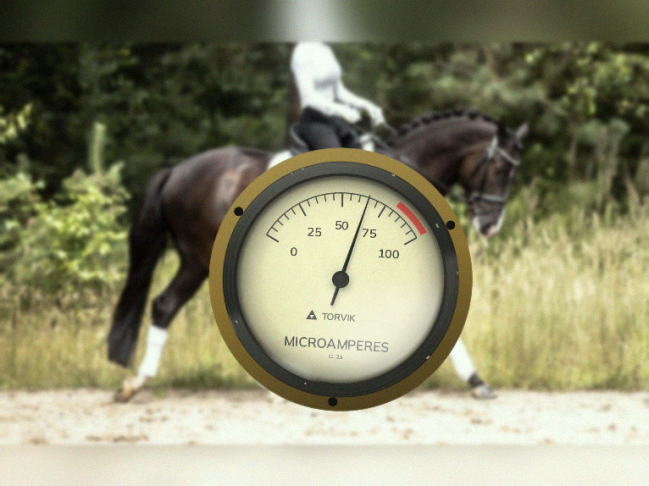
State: 65 µA
